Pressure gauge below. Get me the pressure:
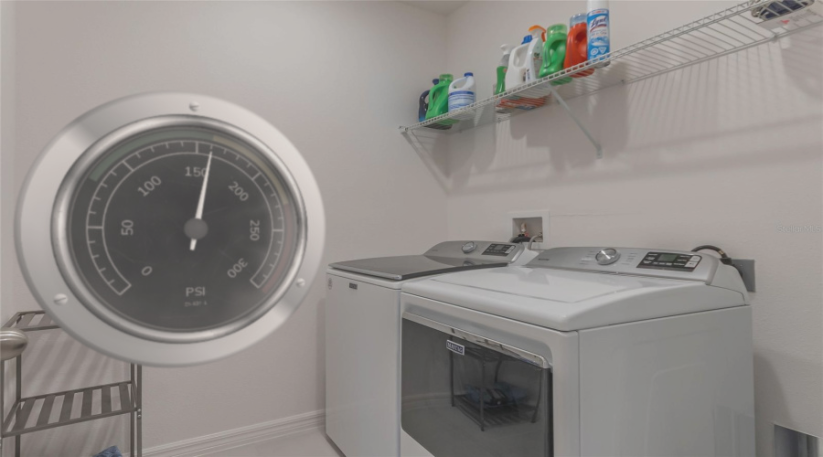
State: 160 psi
